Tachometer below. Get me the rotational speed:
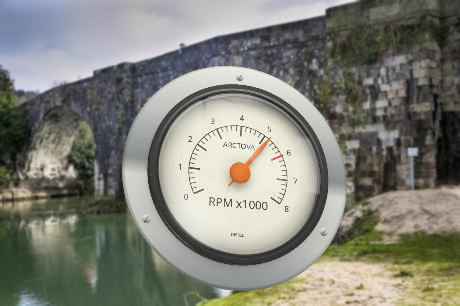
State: 5200 rpm
